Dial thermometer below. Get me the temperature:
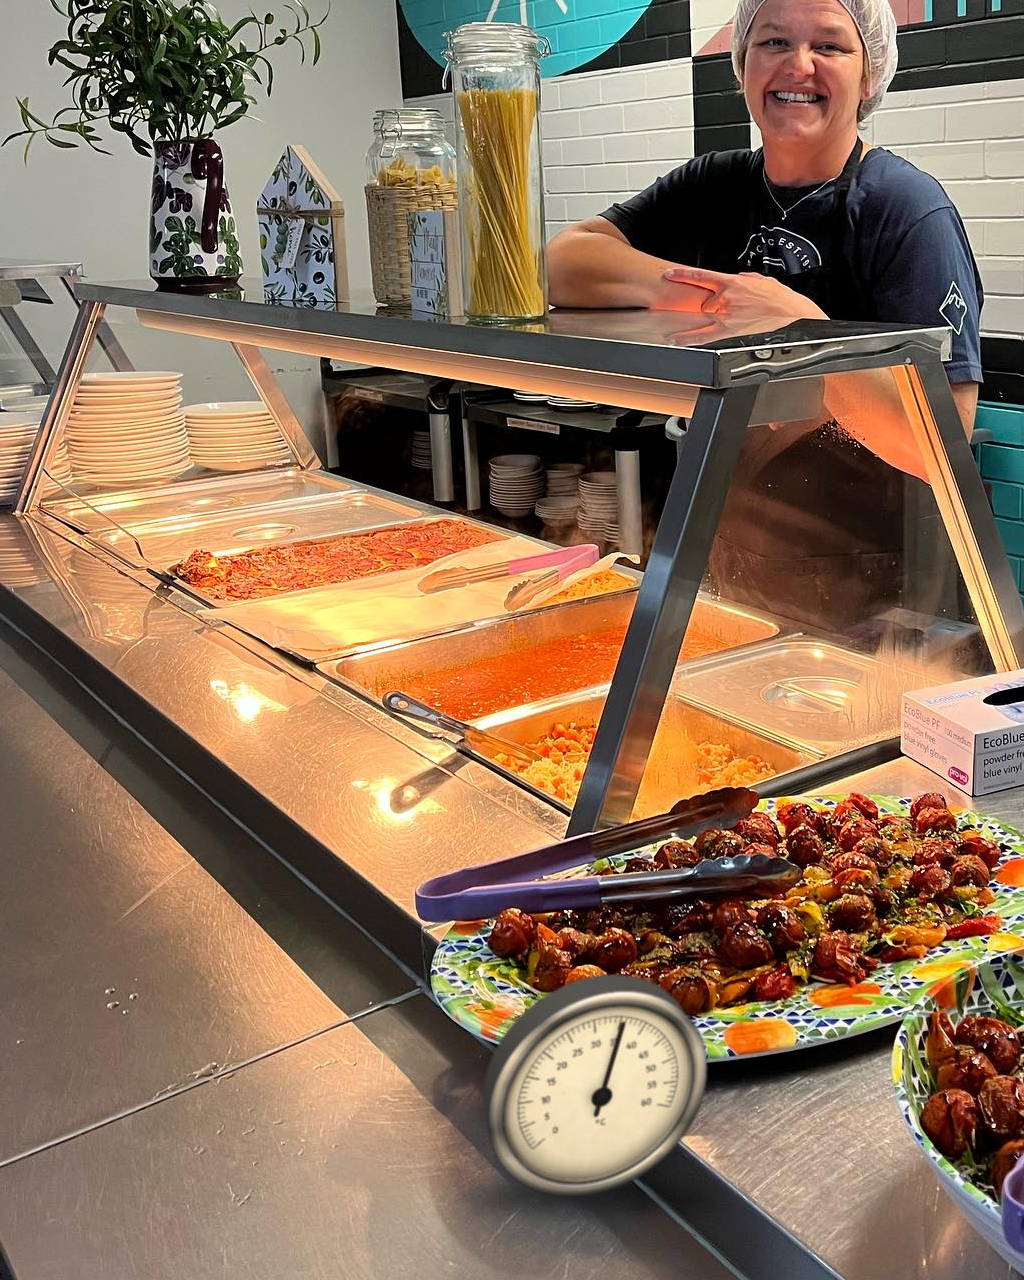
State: 35 °C
